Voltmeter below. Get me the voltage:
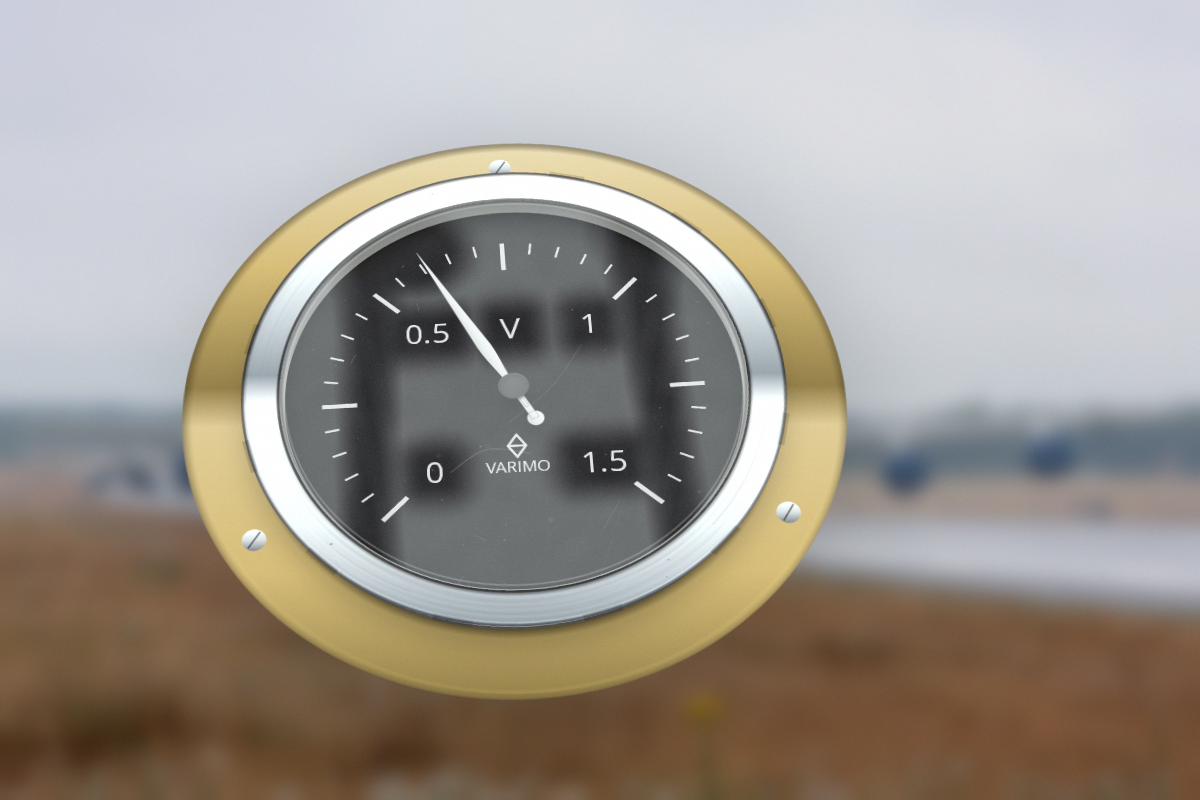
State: 0.6 V
